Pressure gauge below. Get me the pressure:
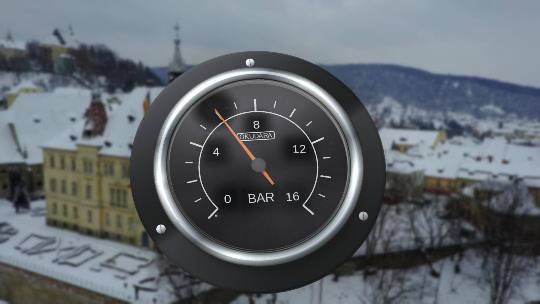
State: 6 bar
